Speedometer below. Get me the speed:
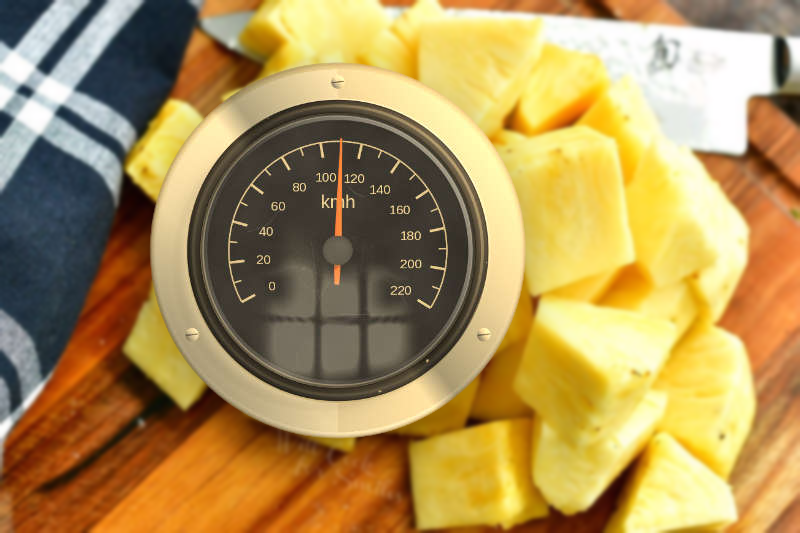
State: 110 km/h
